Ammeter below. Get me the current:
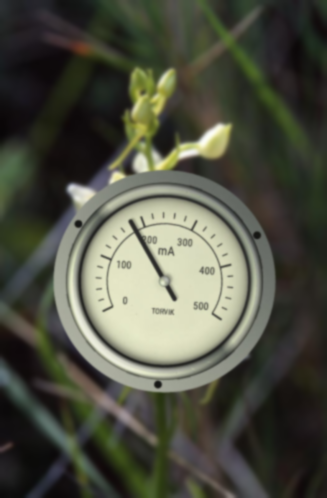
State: 180 mA
